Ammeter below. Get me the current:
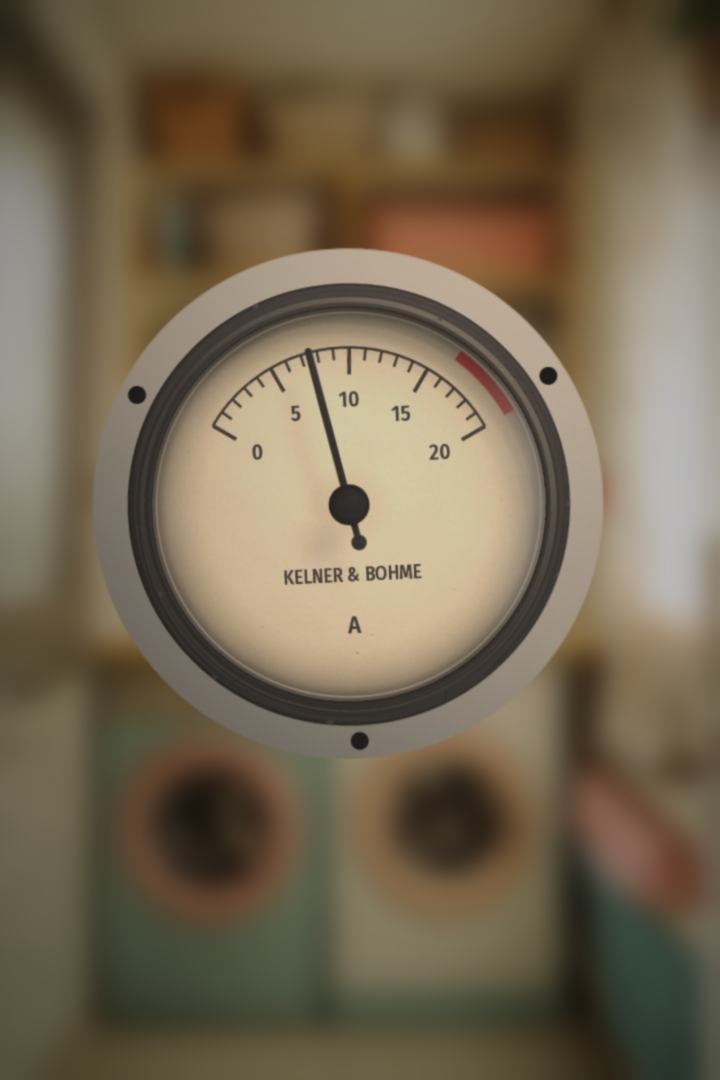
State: 7.5 A
